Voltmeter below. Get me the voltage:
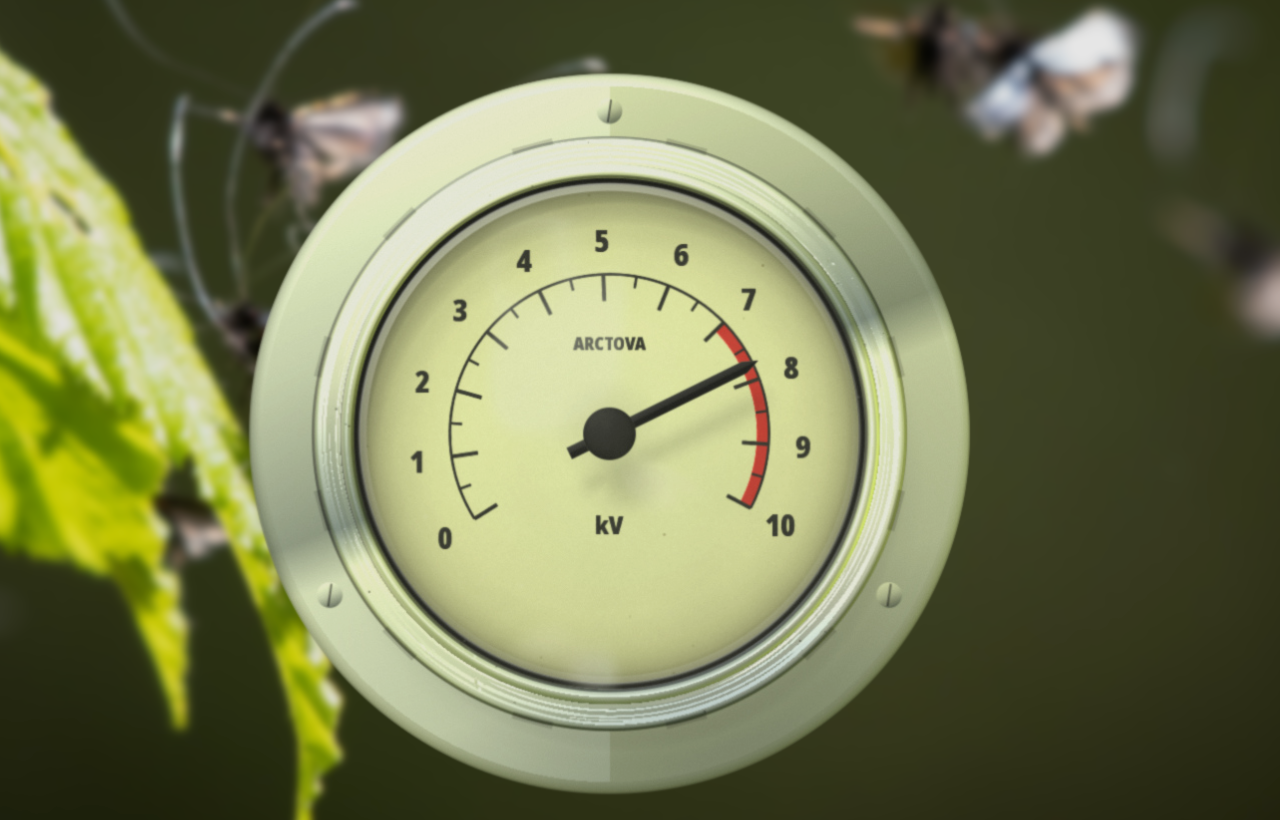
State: 7.75 kV
